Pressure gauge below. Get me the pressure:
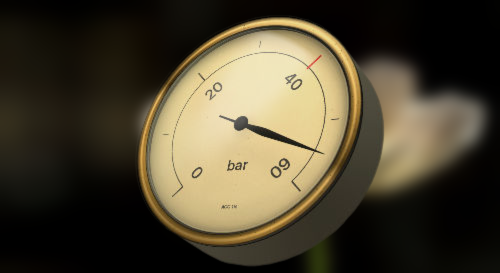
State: 55 bar
